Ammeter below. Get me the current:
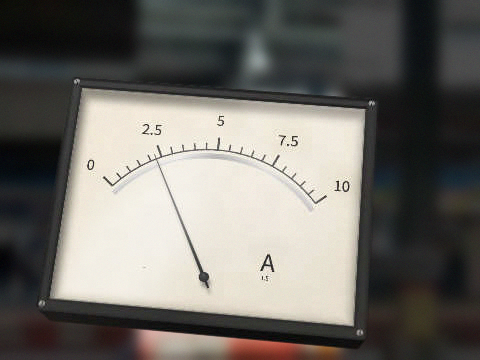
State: 2.25 A
